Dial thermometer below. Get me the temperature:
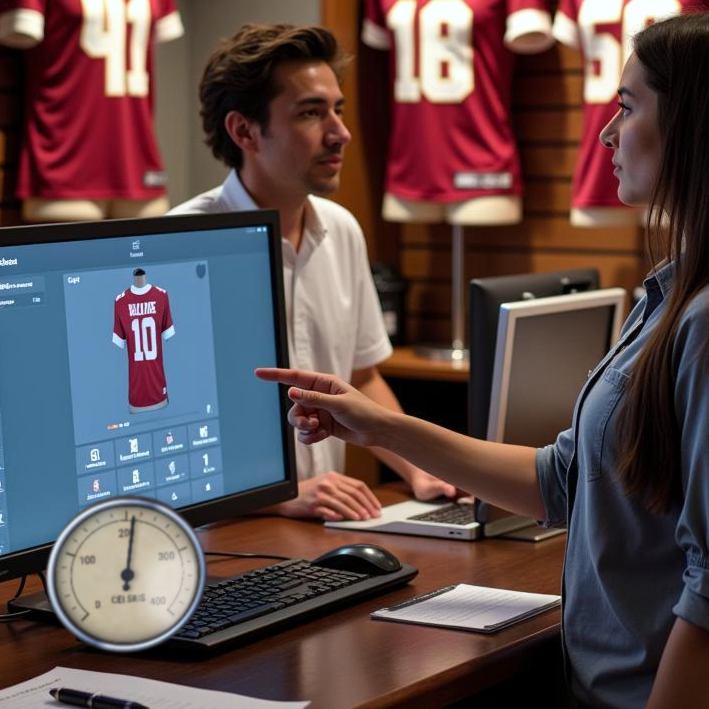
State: 210 °C
